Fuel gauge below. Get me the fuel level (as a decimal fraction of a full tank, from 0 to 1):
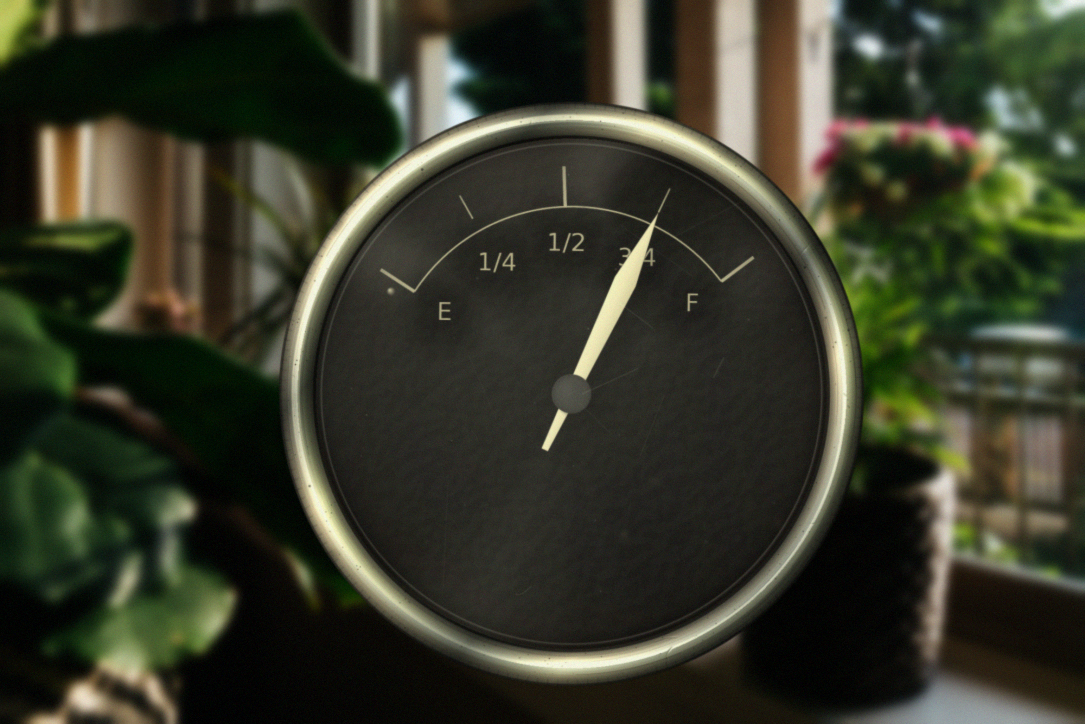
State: 0.75
